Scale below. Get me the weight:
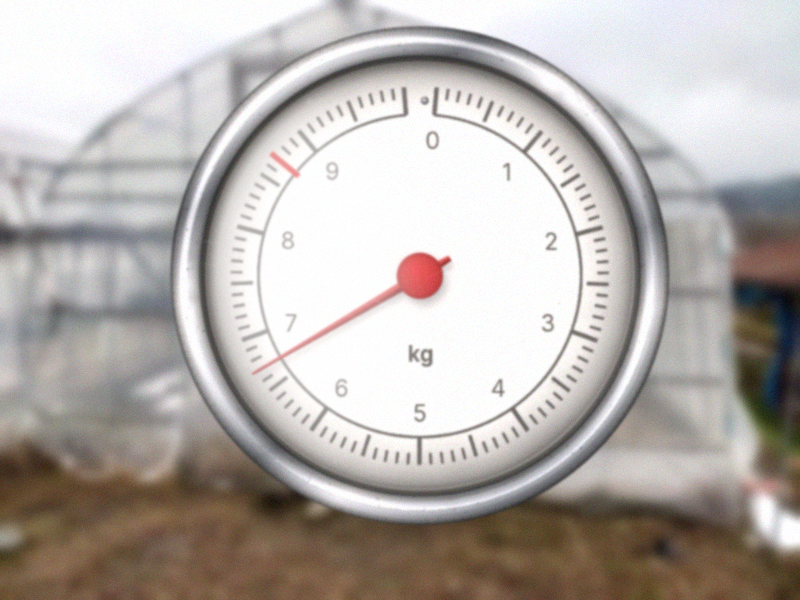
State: 6.7 kg
